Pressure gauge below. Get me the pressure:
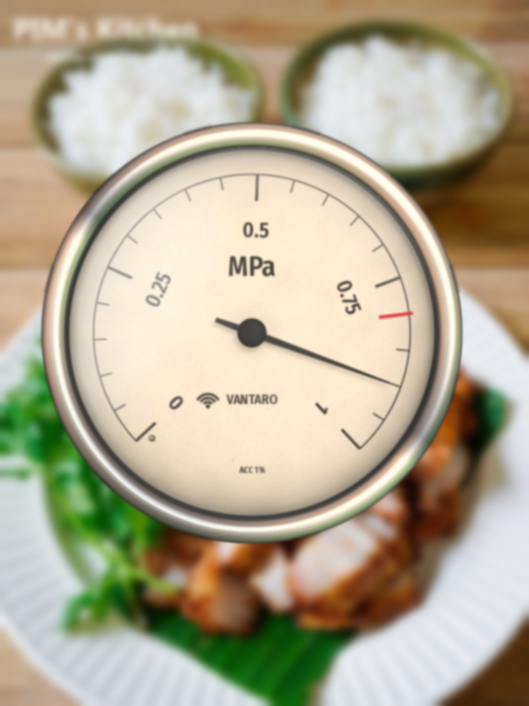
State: 0.9 MPa
